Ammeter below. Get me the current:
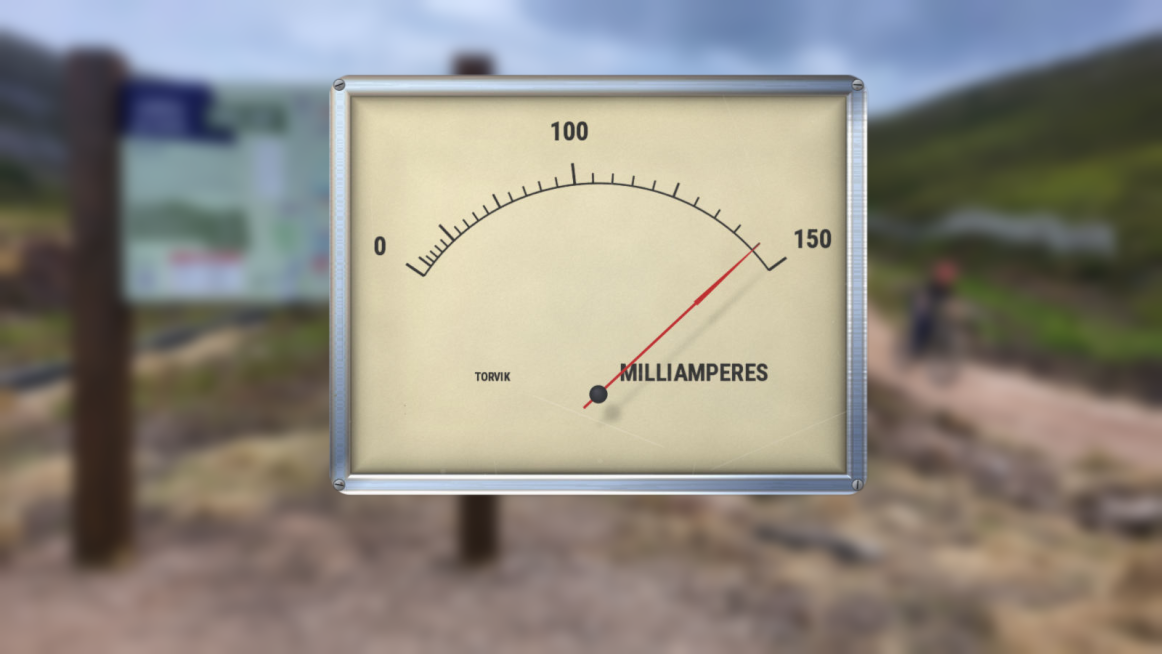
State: 145 mA
